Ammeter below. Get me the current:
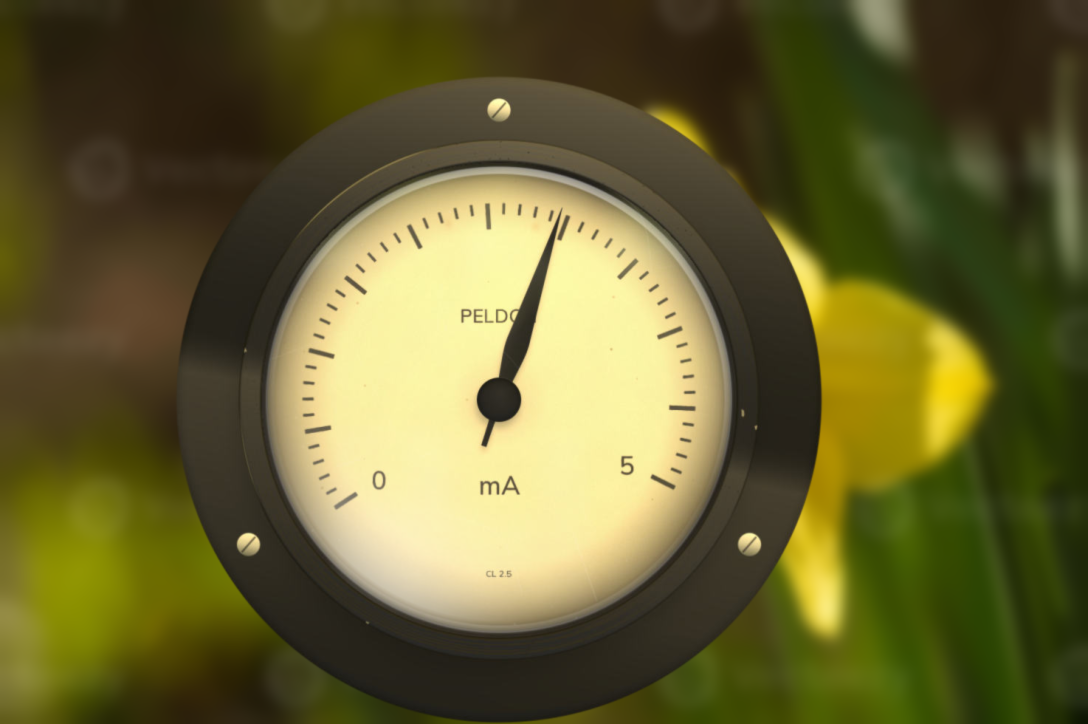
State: 2.95 mA
